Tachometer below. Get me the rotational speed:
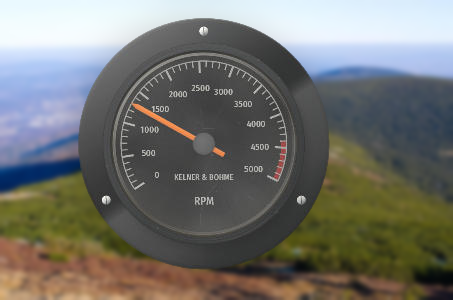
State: 1300 rpm
